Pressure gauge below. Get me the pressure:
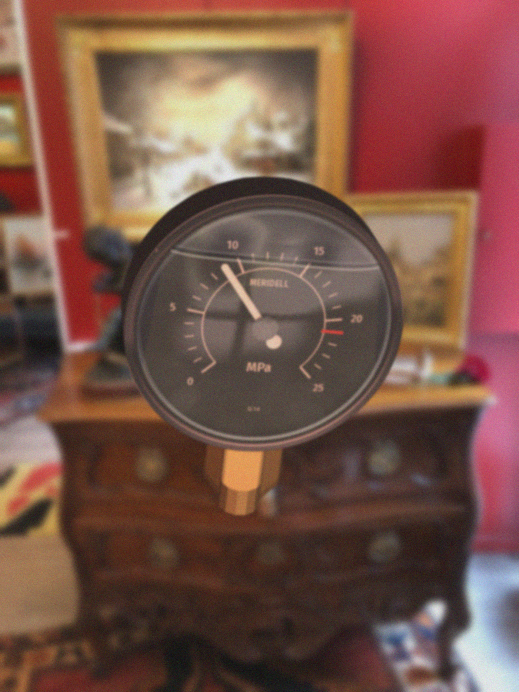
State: 9 MPa
